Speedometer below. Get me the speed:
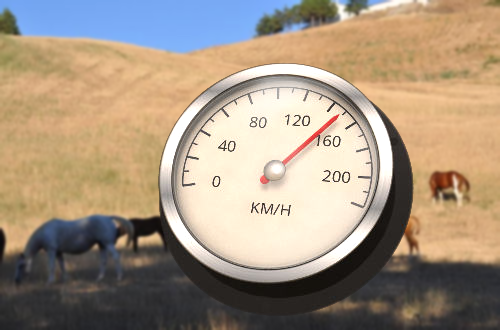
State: 150 km/h
